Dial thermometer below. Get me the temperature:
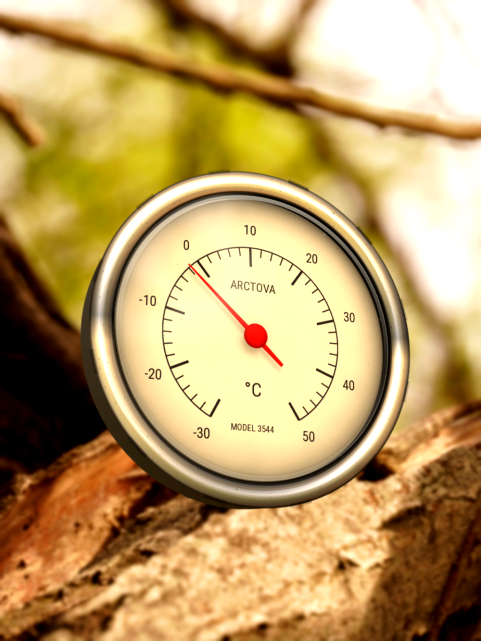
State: -2 °C
